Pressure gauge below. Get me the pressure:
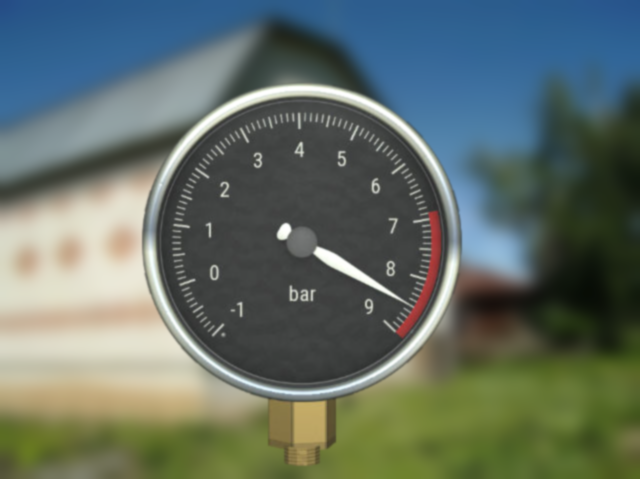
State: 8.5 bar
